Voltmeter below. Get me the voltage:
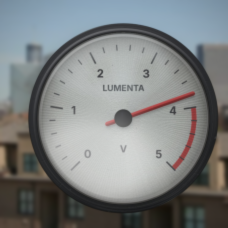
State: 3.8 V
